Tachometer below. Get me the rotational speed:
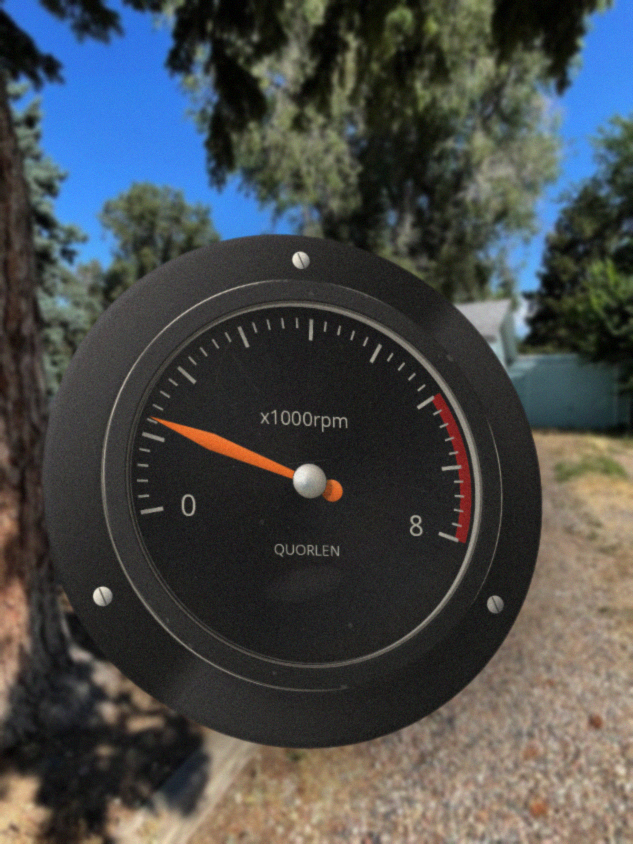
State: 1200 rpm
